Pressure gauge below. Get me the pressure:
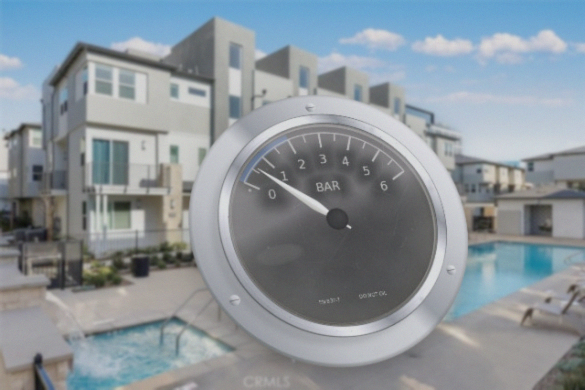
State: 0.5 bar
